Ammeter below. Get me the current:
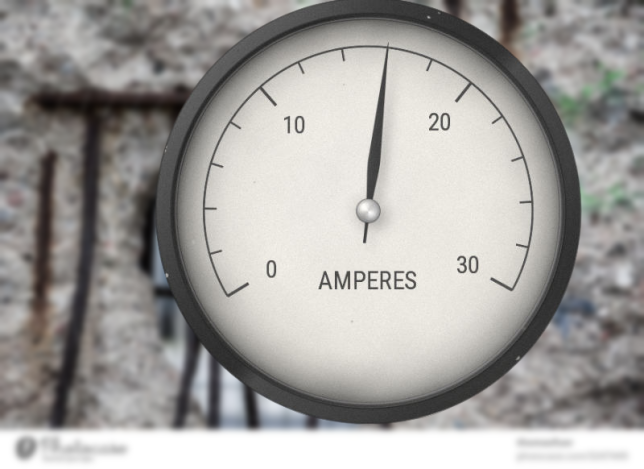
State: 16 A
